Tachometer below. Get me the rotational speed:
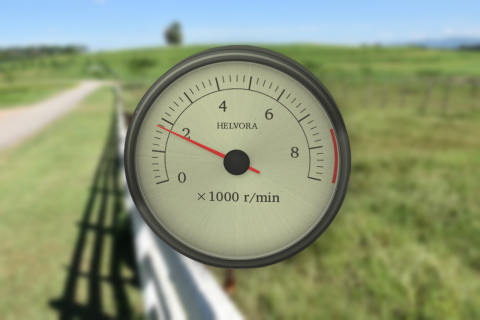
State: 1800 rpm
